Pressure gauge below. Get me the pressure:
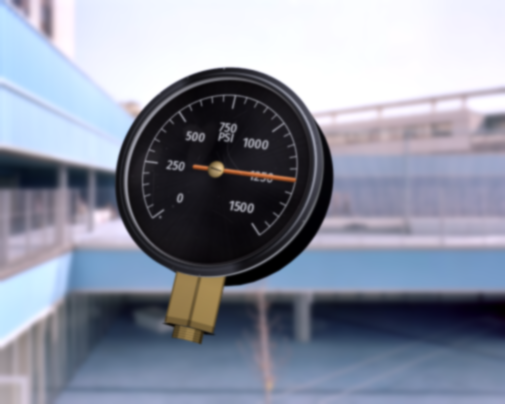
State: 1250 psi
